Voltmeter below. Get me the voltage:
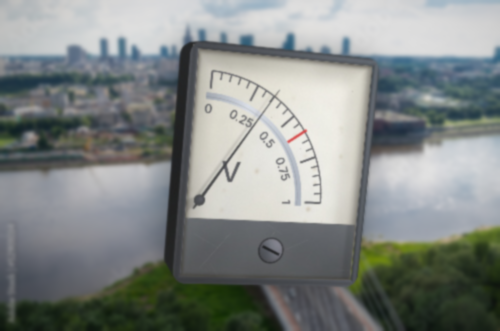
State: 0.35 V
